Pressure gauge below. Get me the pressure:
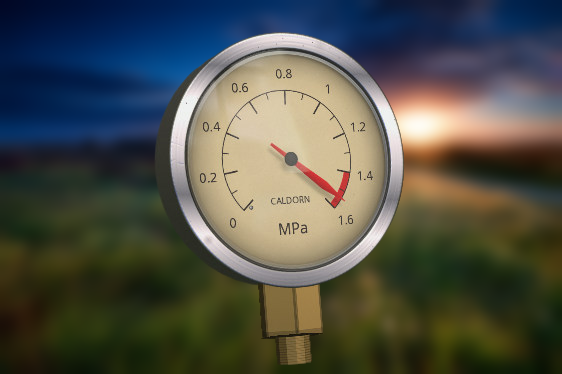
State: 1.55 MPa
